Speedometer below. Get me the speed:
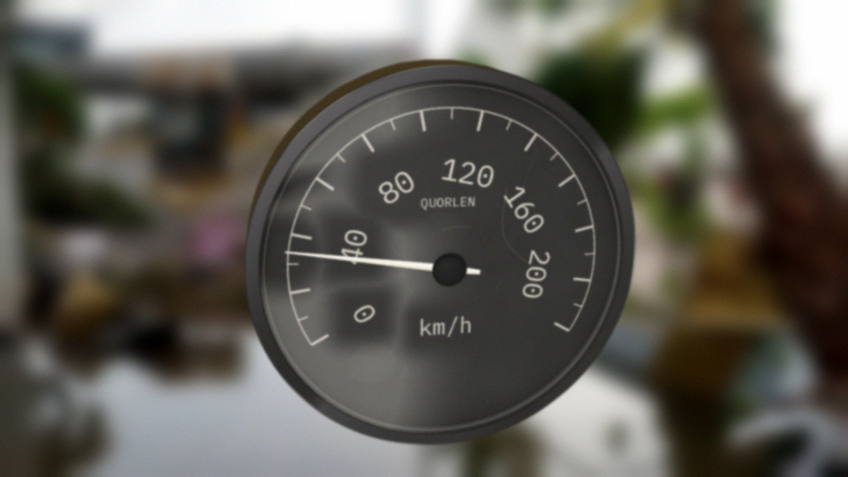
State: 35 km/h
